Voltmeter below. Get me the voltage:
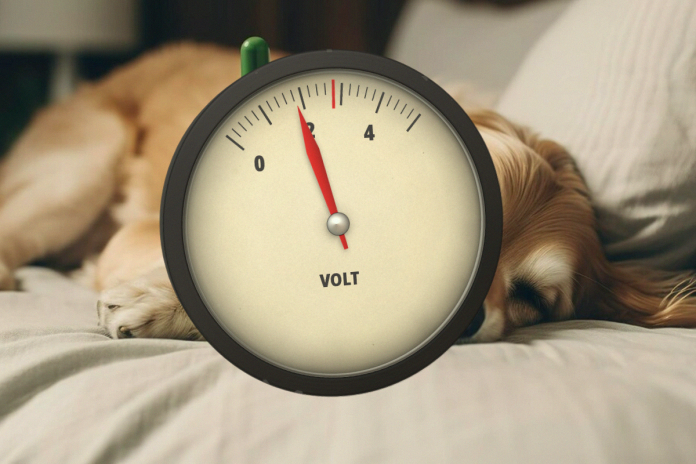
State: 1.8 V
